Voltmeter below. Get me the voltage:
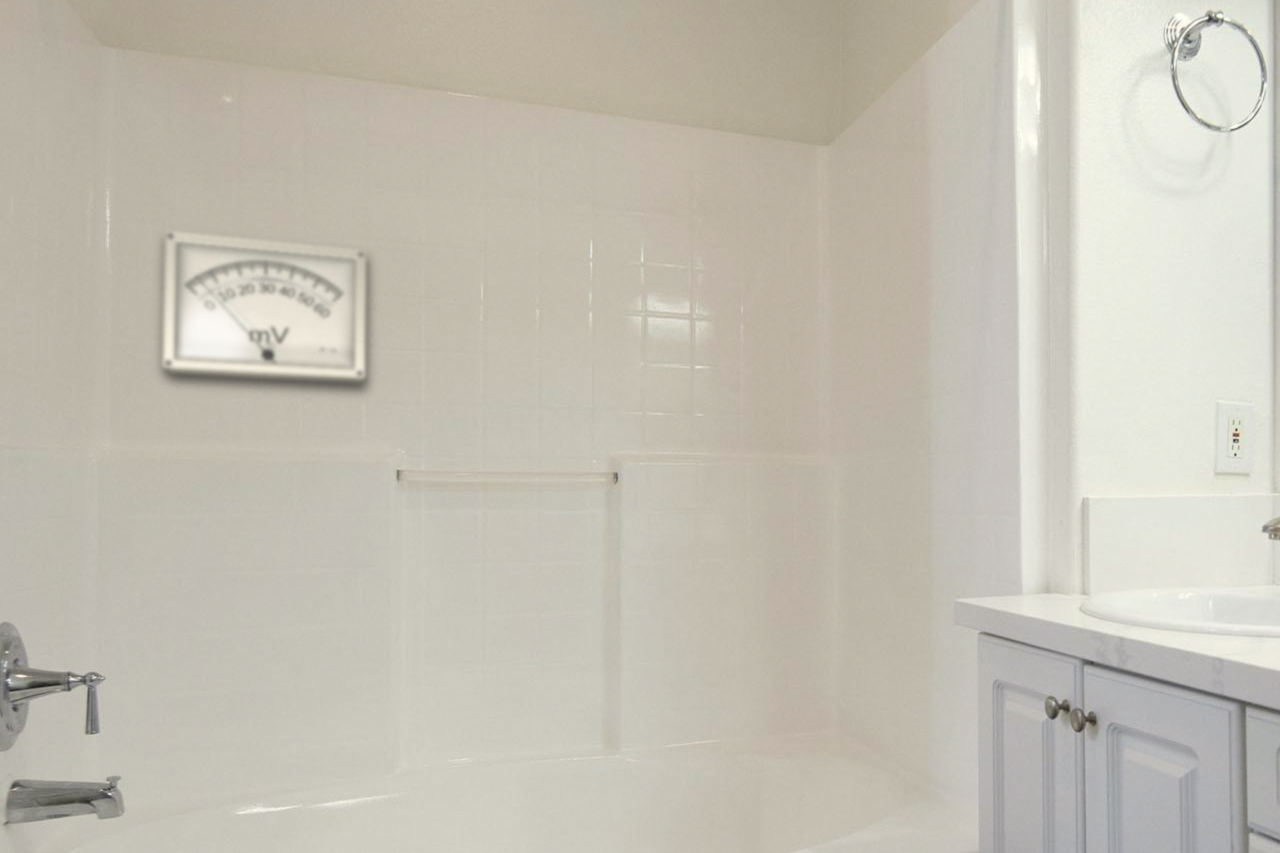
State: 5 mV
